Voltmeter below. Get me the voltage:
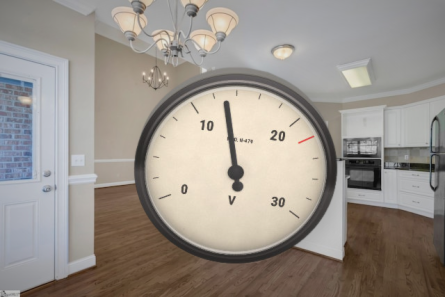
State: 13 V
